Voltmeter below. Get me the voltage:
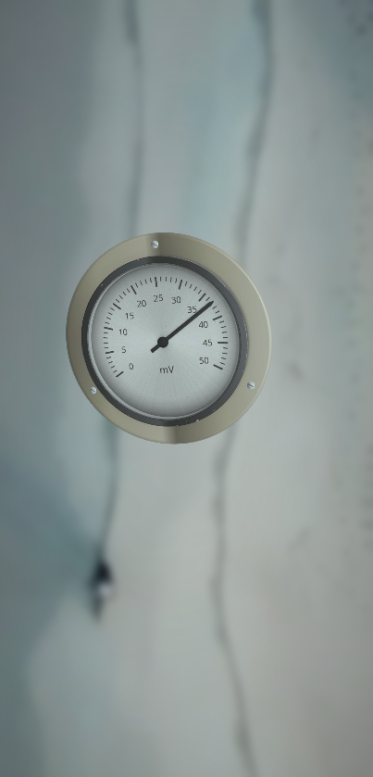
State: 37 mV
